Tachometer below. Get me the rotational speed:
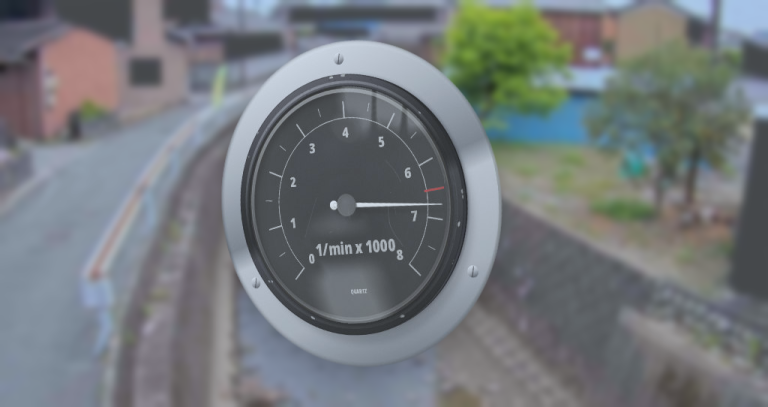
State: 6750 rpm
